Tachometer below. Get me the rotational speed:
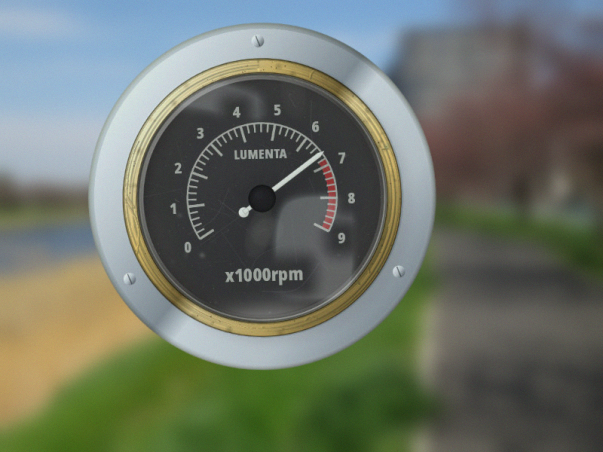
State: 6600 rpm
